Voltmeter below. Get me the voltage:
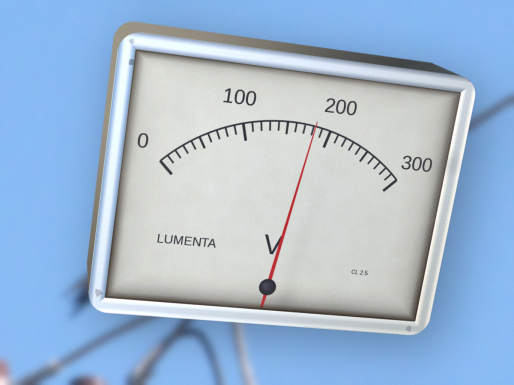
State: 180 V
